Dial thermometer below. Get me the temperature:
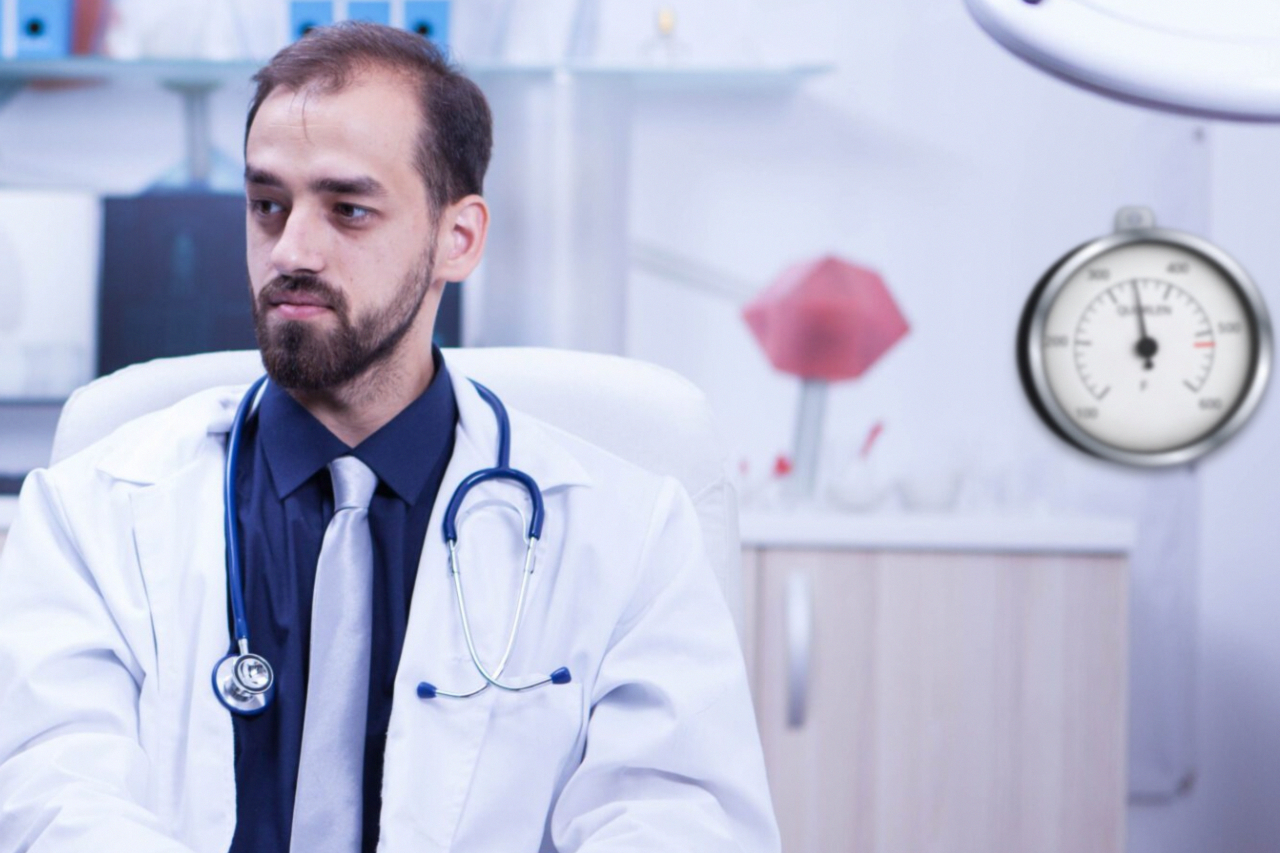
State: 340 °F
